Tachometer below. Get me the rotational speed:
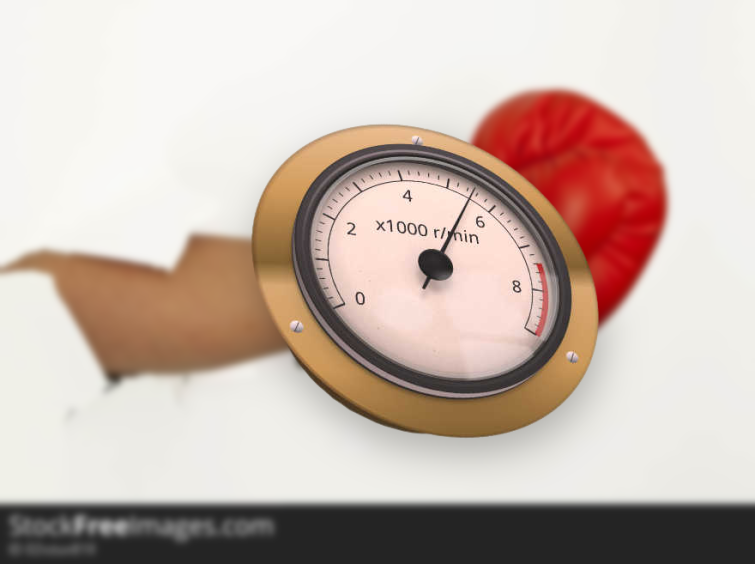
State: 5500 rpm
